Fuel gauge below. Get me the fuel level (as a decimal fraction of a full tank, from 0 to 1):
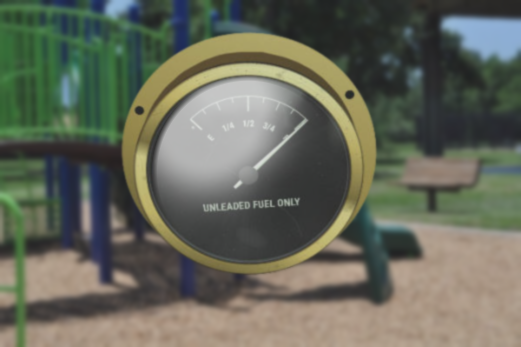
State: 1
